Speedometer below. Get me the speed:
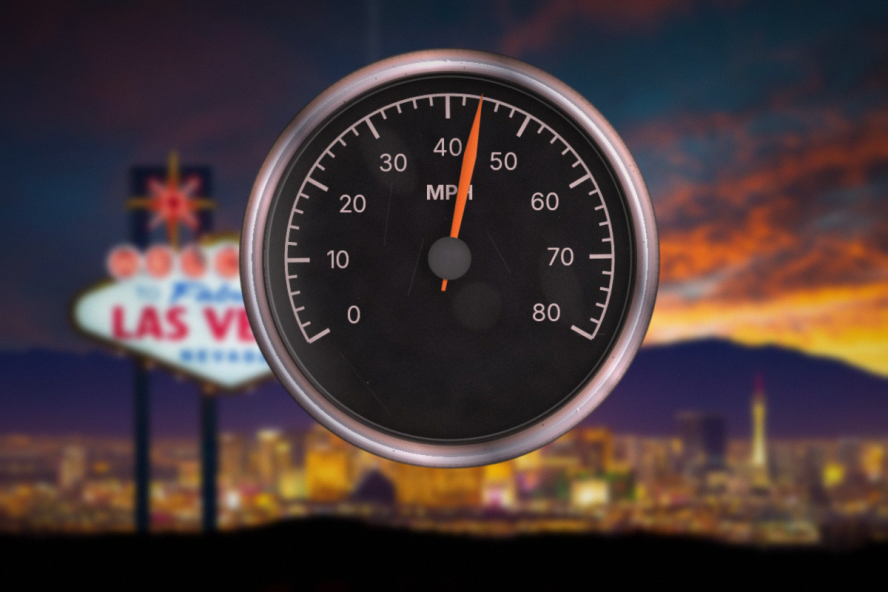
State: 44 mph
